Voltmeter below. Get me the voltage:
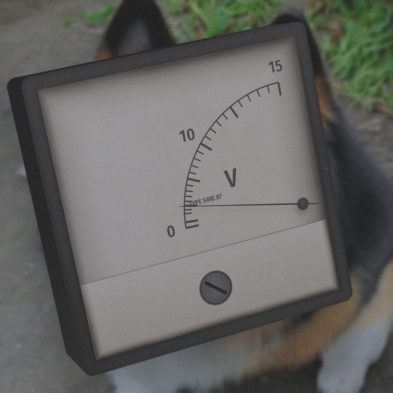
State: 5 V
